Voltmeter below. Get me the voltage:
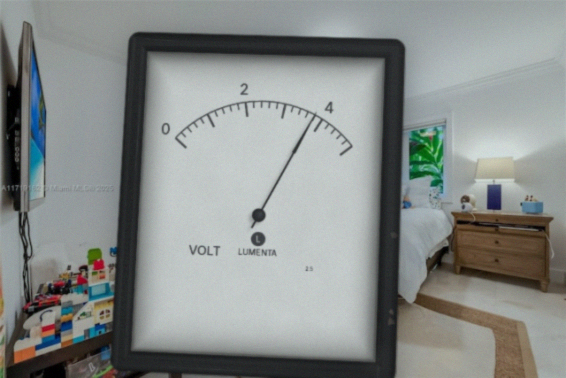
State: 3.8 V
